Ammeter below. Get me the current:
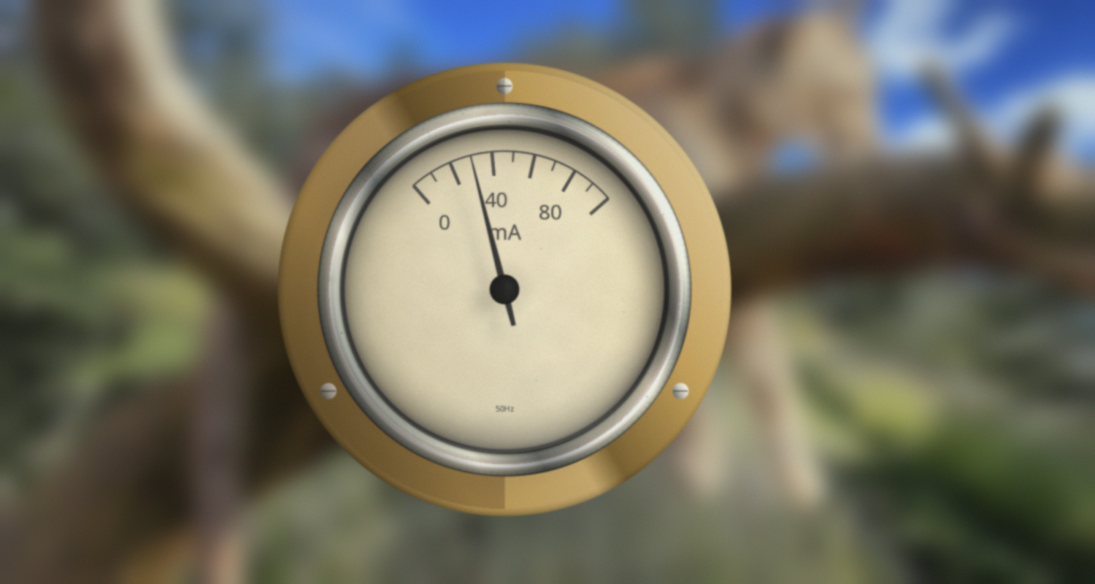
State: 30 mA
